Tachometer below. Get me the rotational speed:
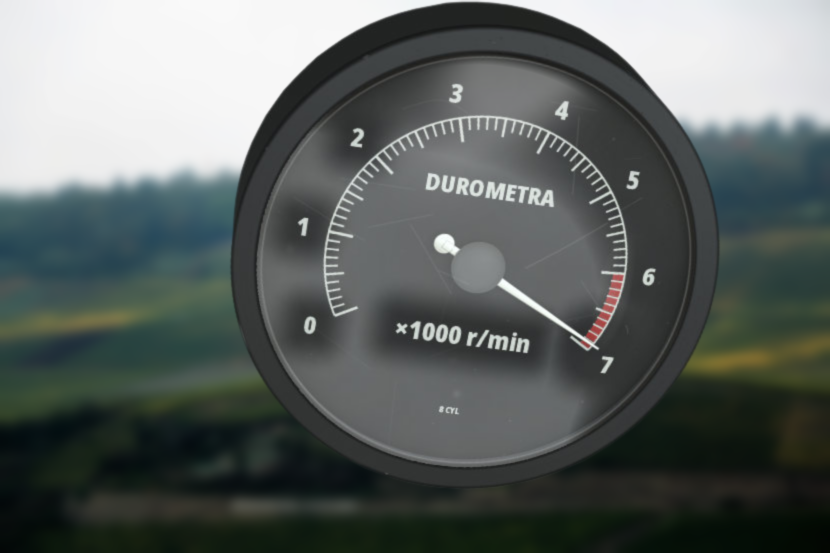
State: 6900 rpm
